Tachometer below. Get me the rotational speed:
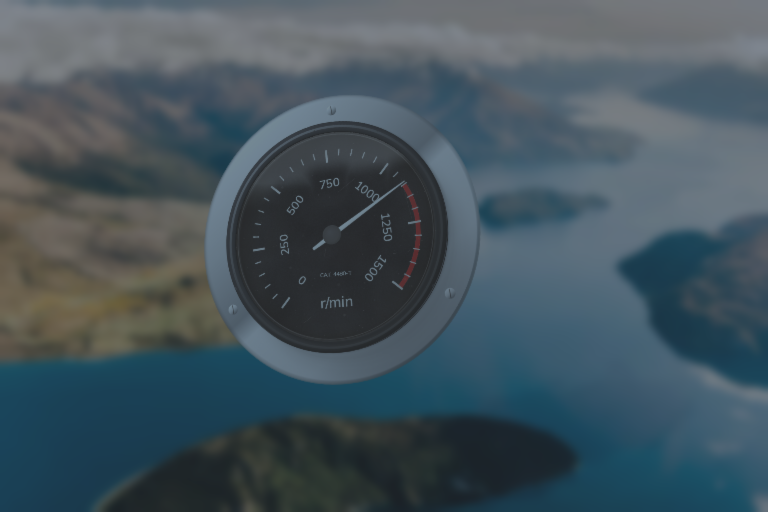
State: 1100 rpm
